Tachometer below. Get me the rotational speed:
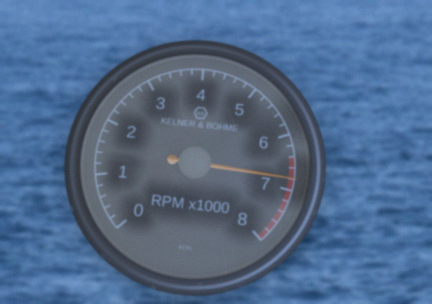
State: 6800 rpm
